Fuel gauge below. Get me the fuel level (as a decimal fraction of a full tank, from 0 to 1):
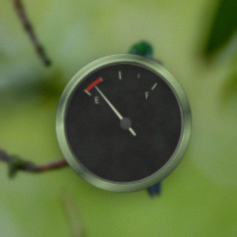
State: 0.125
